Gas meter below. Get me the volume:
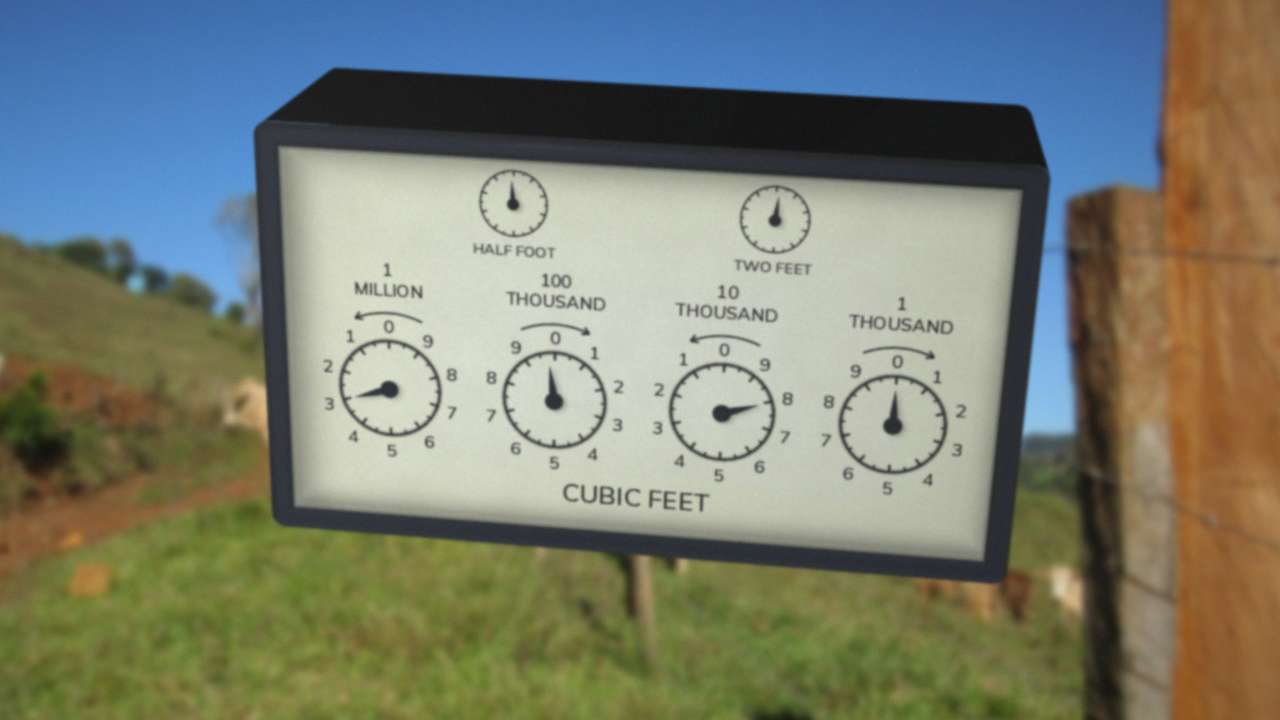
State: 298000 ft³
